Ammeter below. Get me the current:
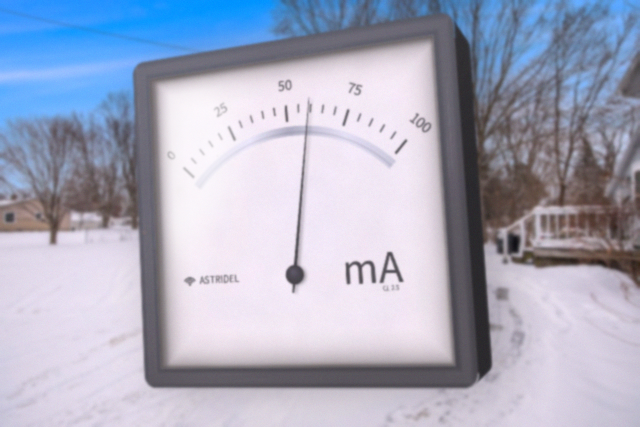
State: 60 mA
